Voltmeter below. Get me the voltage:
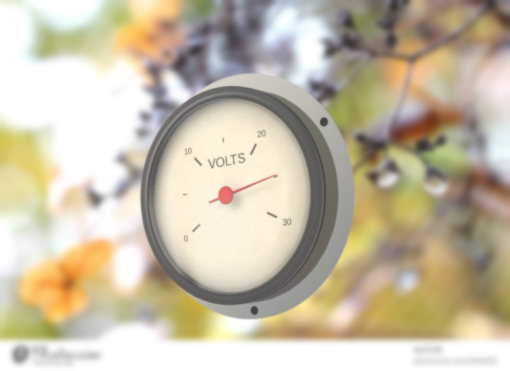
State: 25 V
